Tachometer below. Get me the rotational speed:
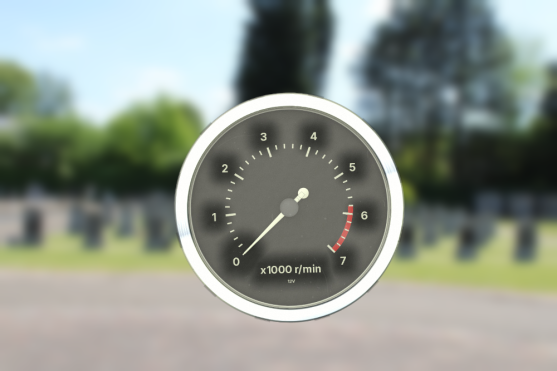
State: 0 rpm
